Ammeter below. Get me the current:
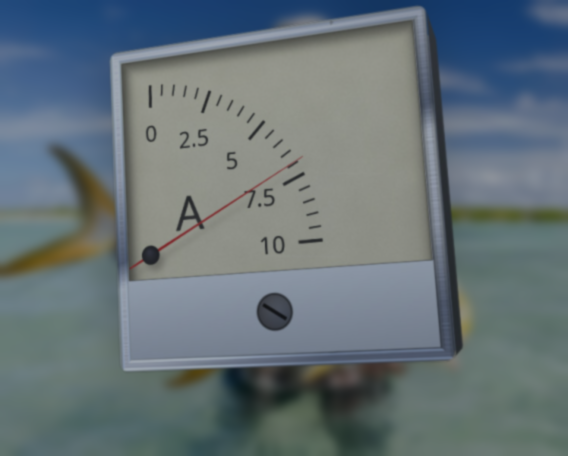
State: 7 A
